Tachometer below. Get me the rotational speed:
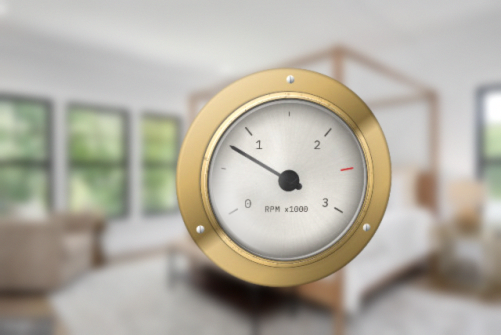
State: 750 rpm
